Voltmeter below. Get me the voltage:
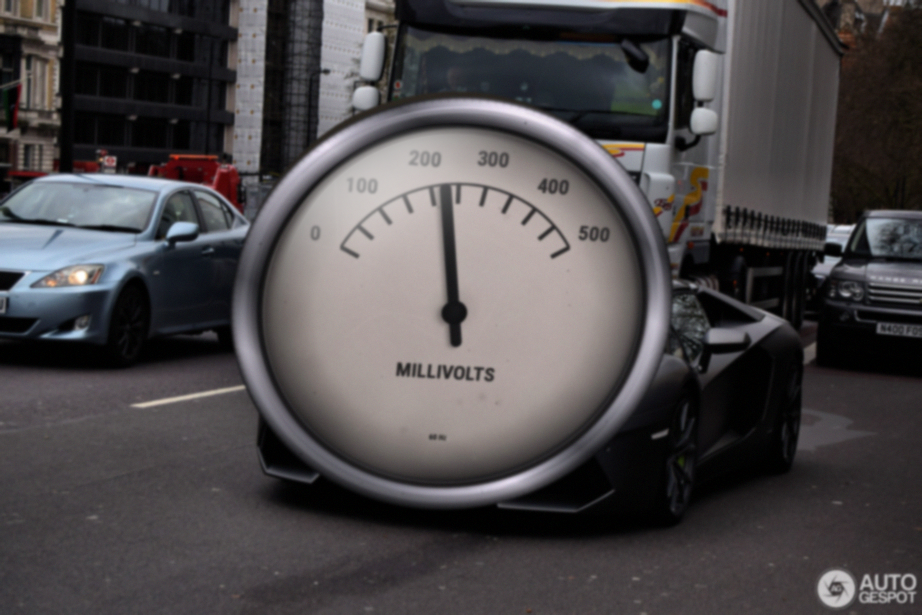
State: 225 mV
